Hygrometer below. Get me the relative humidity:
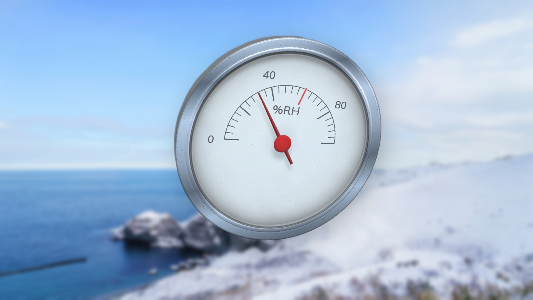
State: 32 %
